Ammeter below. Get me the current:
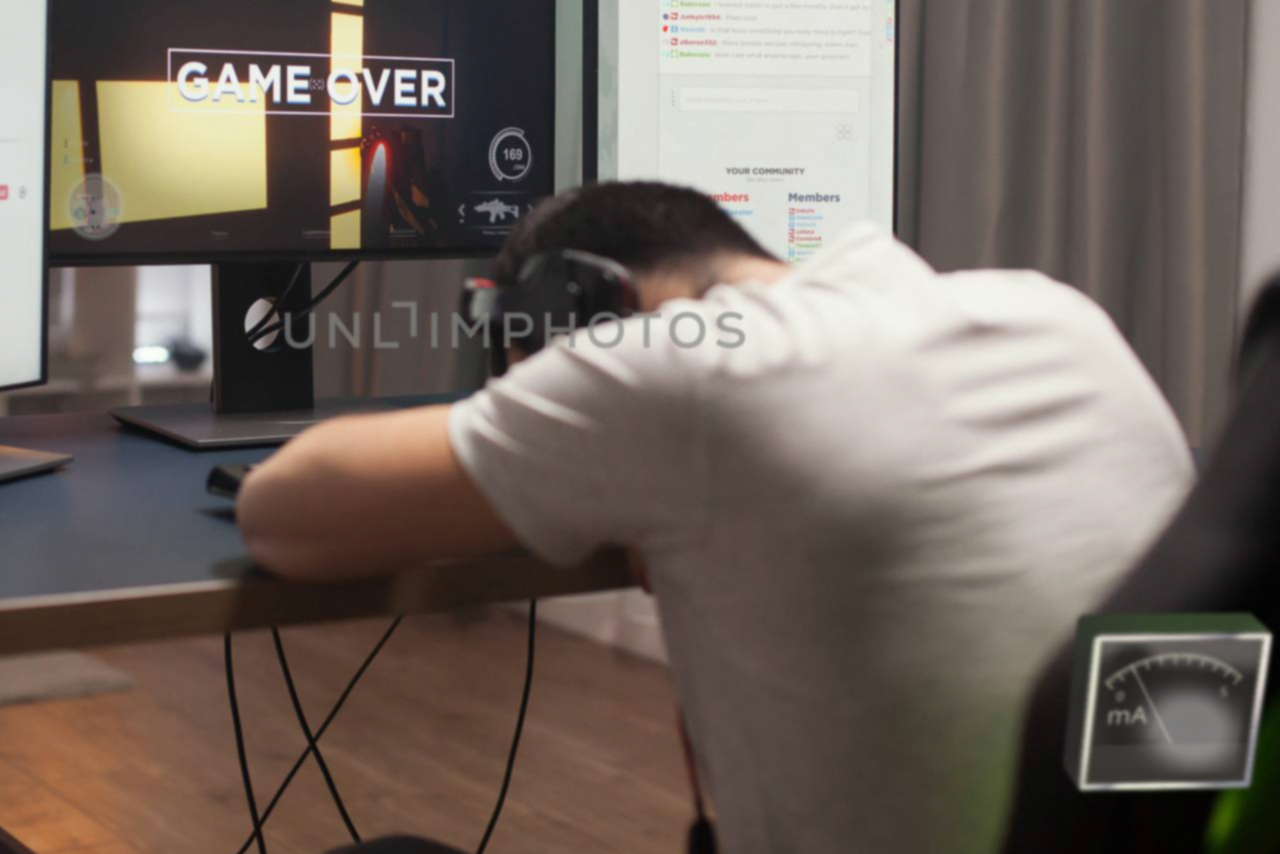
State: 1 mA
